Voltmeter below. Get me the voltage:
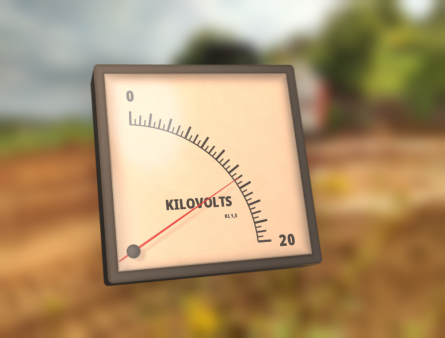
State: 13 kV
